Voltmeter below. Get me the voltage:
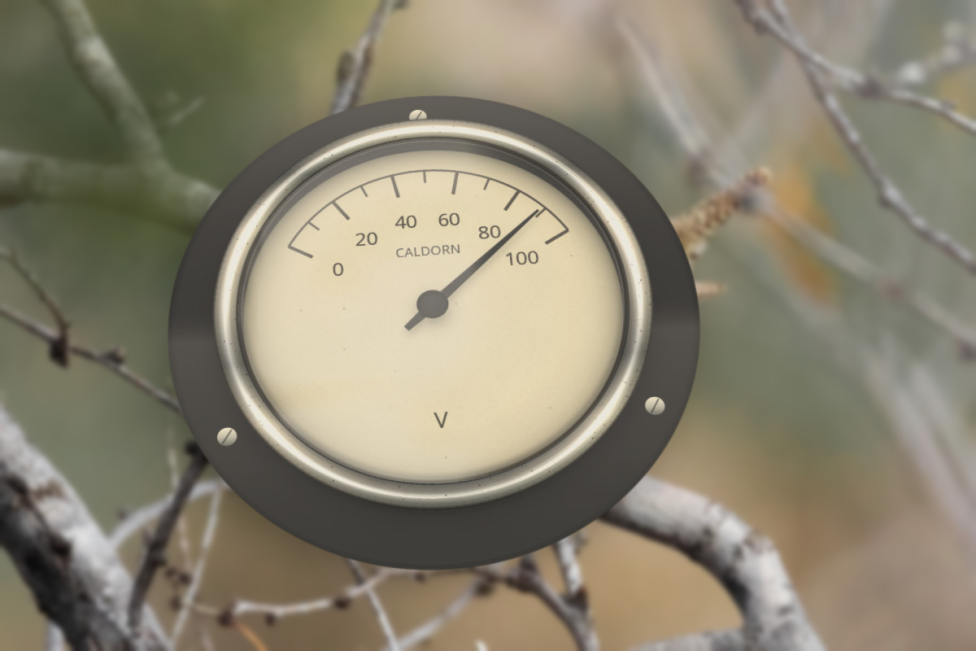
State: 90 V
